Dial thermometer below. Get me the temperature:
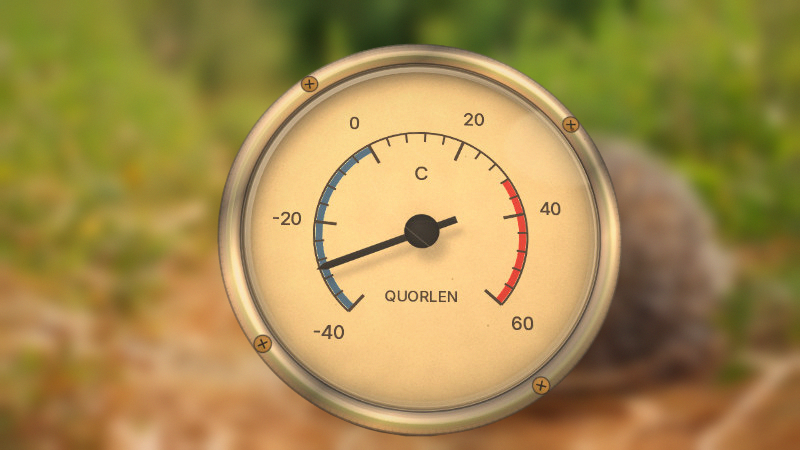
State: -30 °C
